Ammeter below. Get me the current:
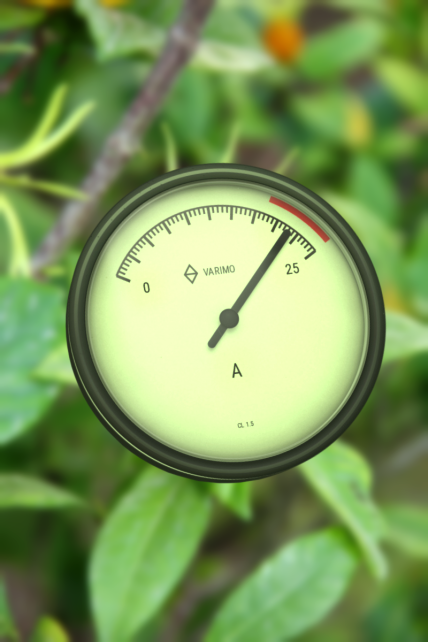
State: 21.5 A
